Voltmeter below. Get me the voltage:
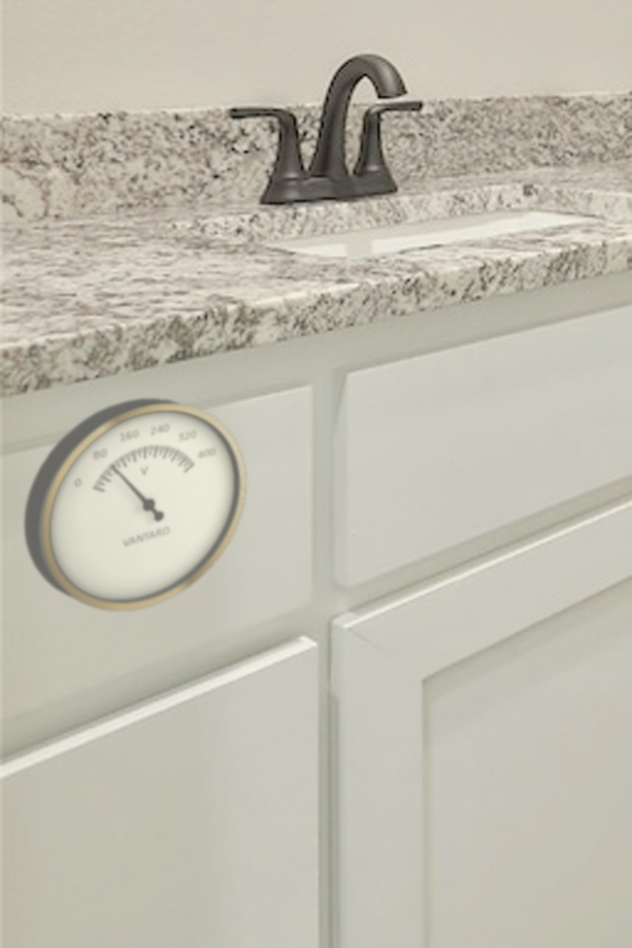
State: 80 V
